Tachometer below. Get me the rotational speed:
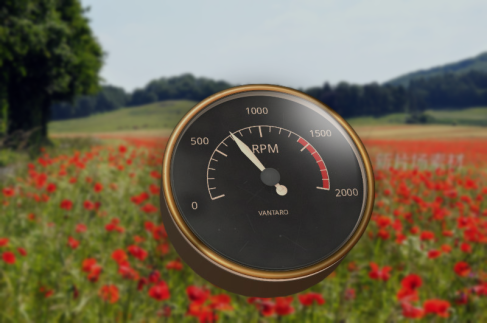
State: 700 rpm
